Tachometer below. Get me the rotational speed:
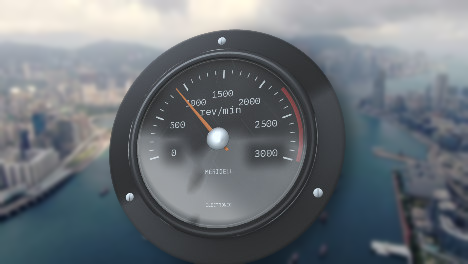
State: 900 rpm
